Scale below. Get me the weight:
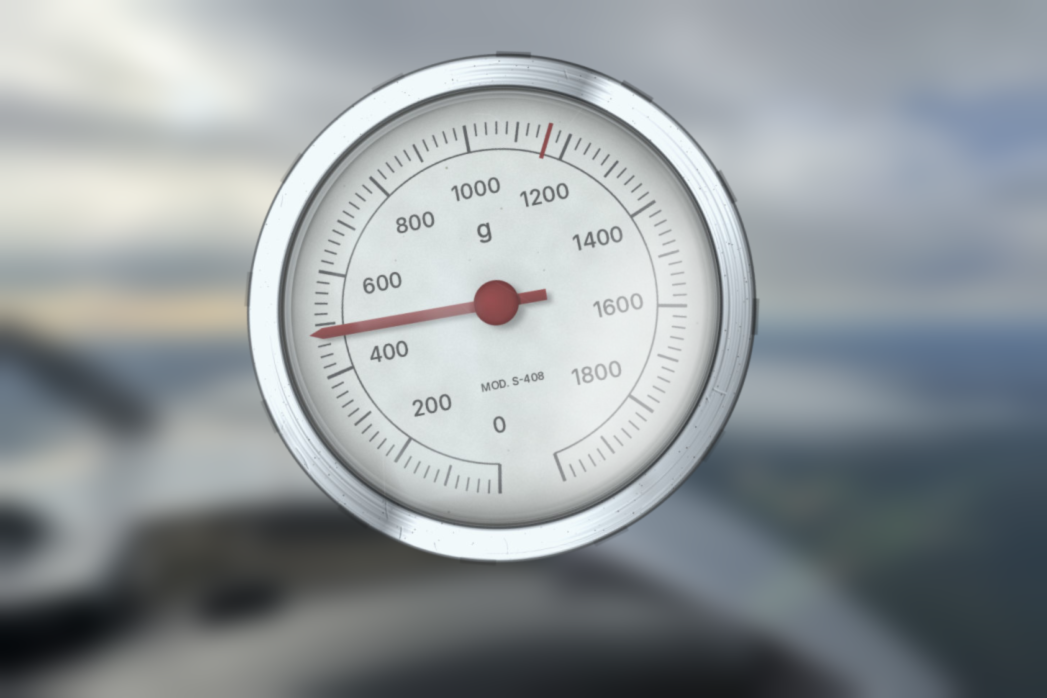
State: 480 g
